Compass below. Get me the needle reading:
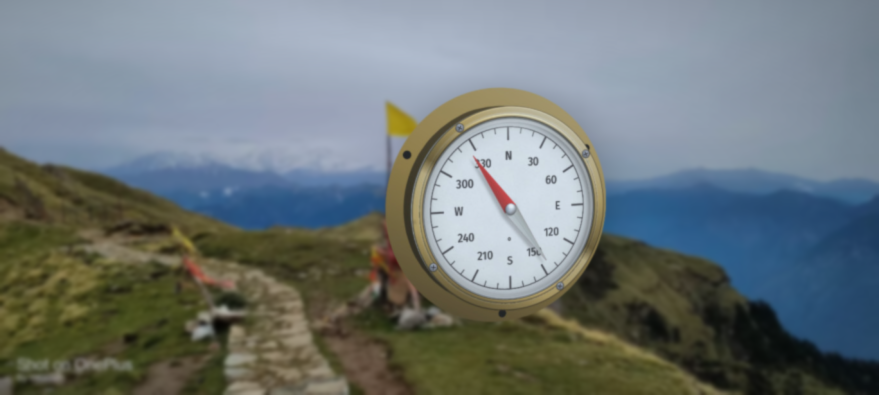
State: 325 °
